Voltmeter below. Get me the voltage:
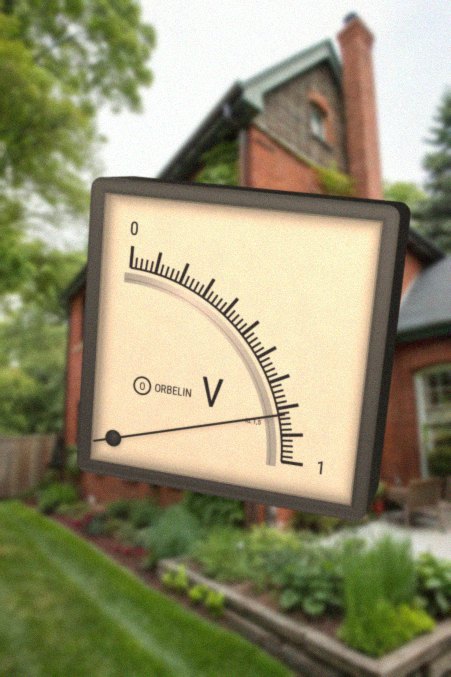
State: 0.82 V
